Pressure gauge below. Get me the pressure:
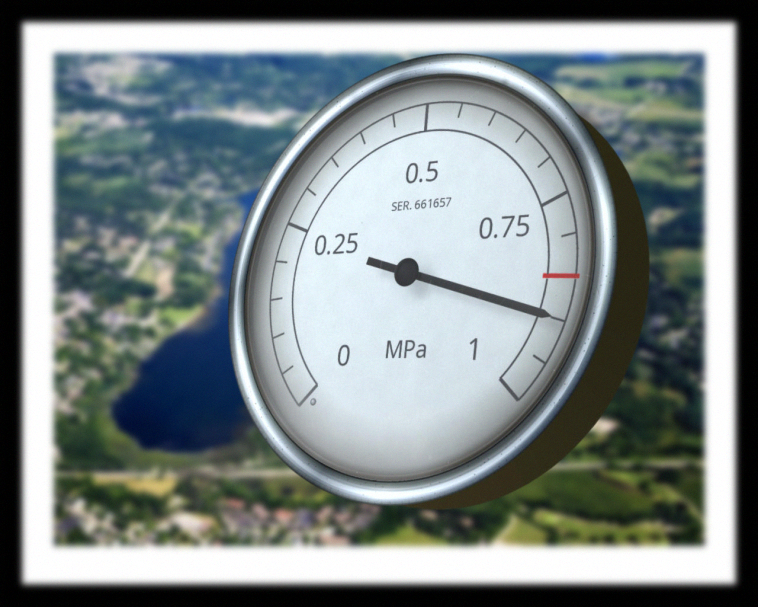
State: 0.9 MPa
